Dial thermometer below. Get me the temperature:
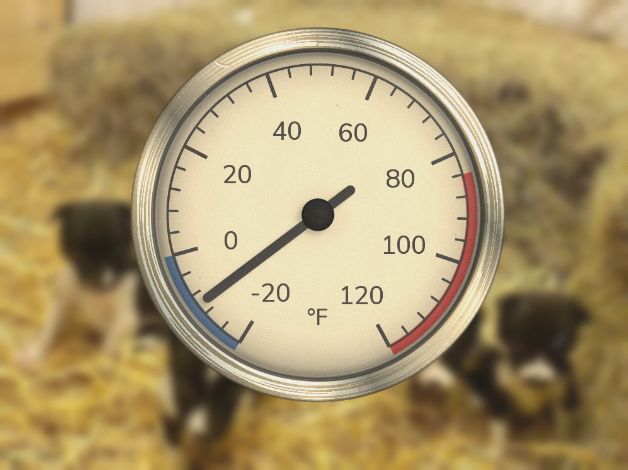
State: -10 °F
